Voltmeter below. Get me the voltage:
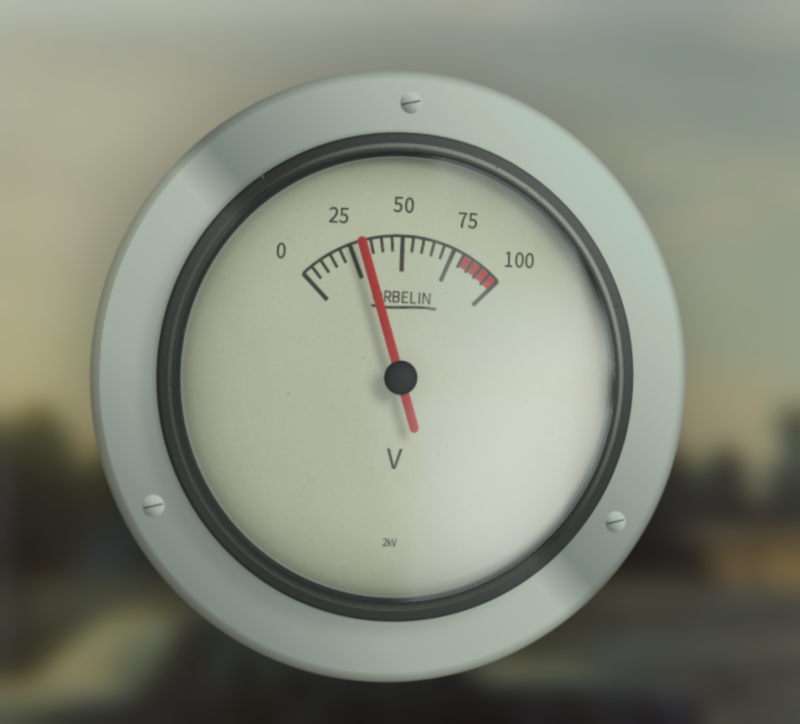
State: 30 V
